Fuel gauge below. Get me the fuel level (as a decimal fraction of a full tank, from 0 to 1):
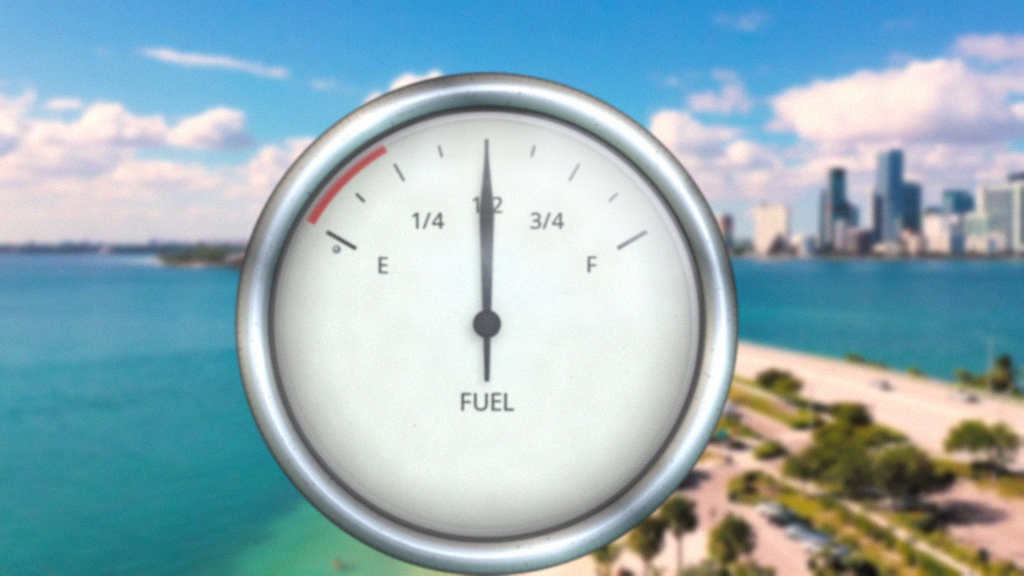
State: 0.5
